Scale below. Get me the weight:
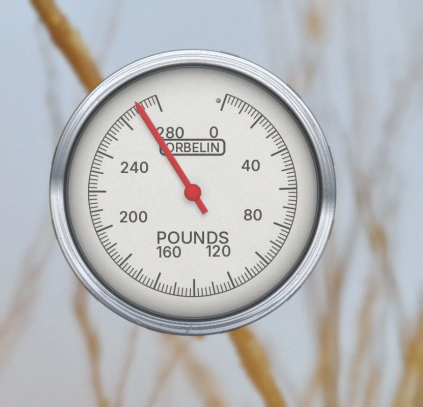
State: 270 lb
